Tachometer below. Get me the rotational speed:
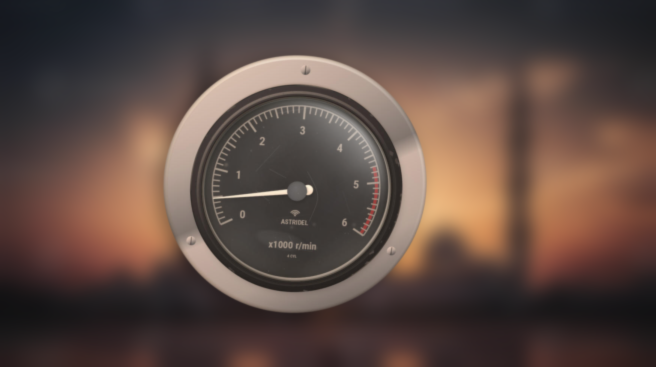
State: 500 rpm
